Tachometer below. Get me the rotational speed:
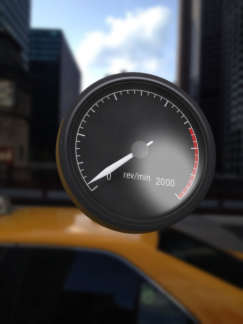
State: 50 rpm
